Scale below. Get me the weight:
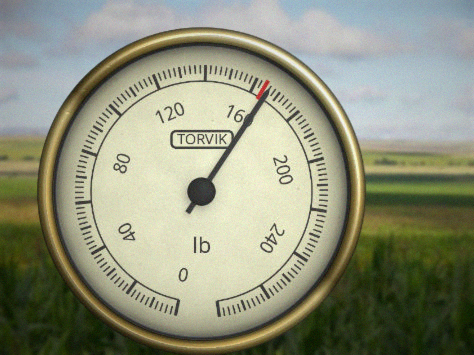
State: 166 lb
